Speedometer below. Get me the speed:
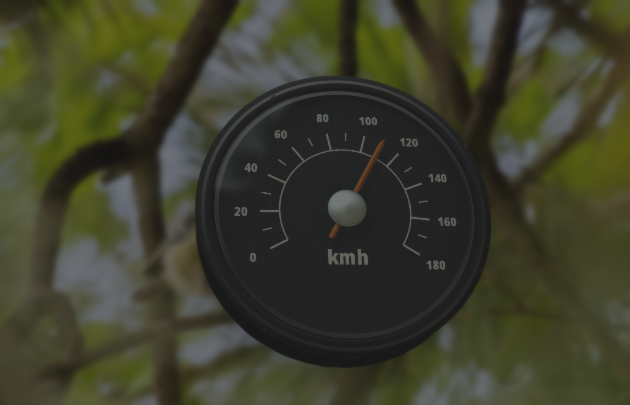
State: 110 km/h
